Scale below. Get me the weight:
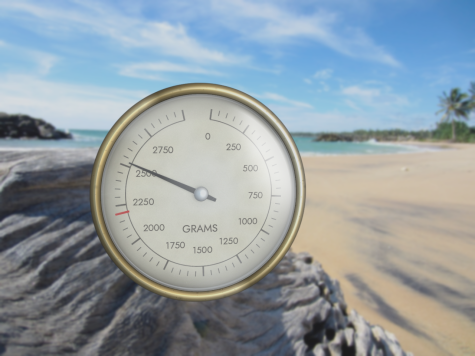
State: 2525 g
